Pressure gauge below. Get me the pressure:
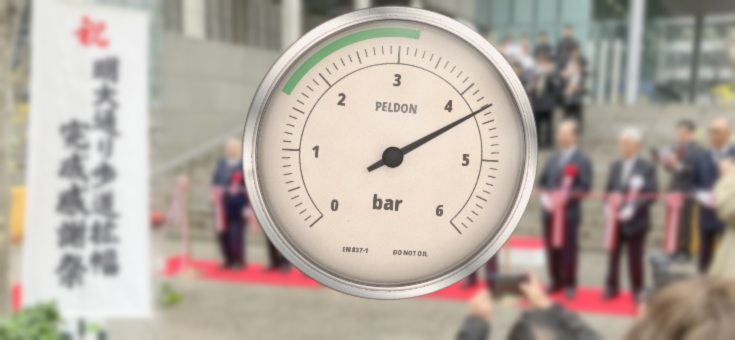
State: 4.3 bar
